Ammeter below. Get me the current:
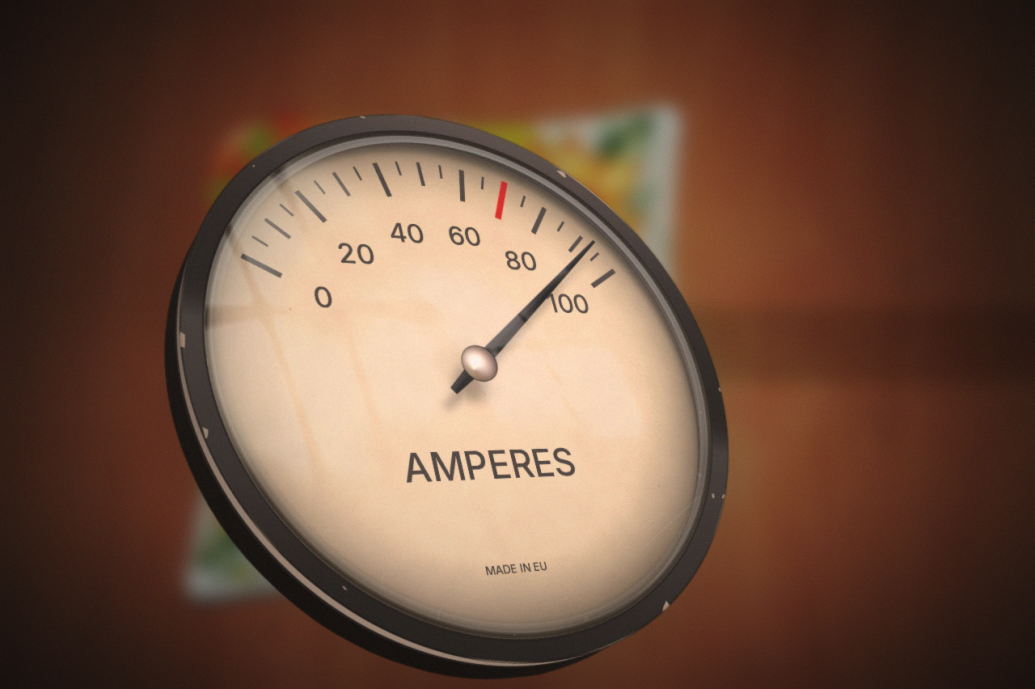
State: 92.5 A
